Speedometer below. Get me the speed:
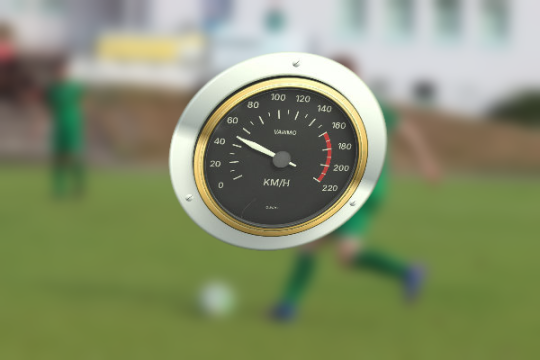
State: 50 km/h
